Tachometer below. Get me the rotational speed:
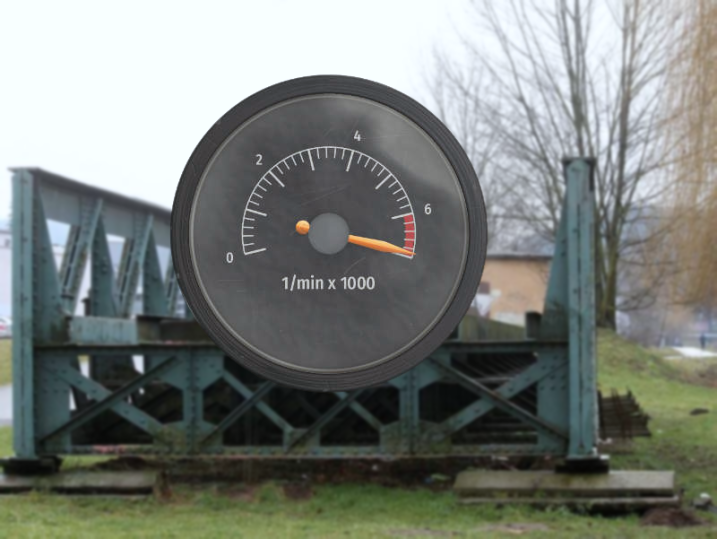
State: 6900 rpm
